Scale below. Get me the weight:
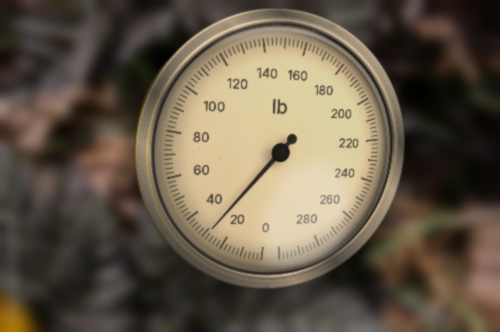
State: 30 lb
